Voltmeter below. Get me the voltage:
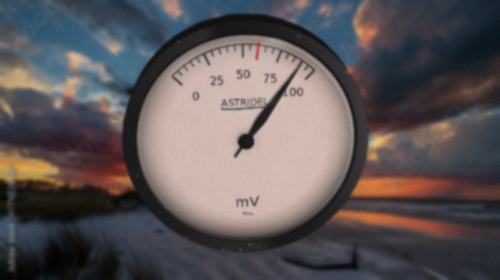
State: 90 mV
